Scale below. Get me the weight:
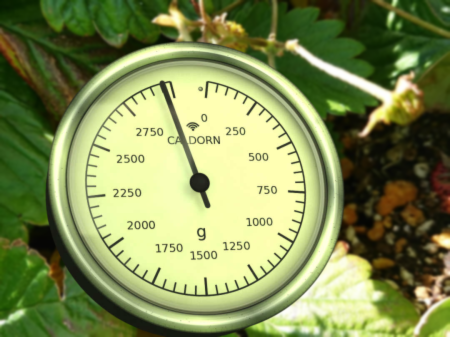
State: 2950 g
